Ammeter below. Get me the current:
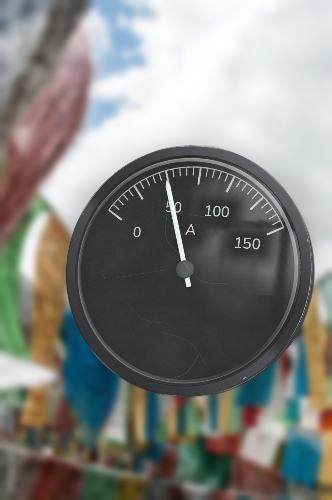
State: 50 A
